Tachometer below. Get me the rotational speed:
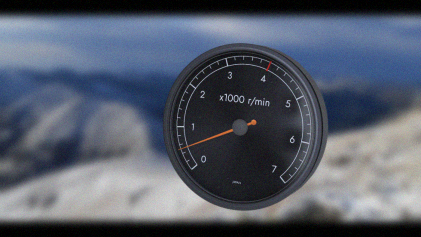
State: 500 rpm
